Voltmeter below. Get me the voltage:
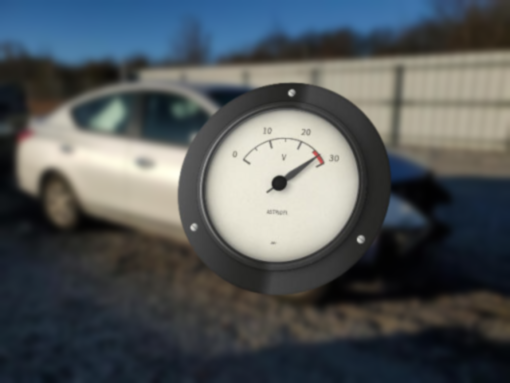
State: 27.5 V
